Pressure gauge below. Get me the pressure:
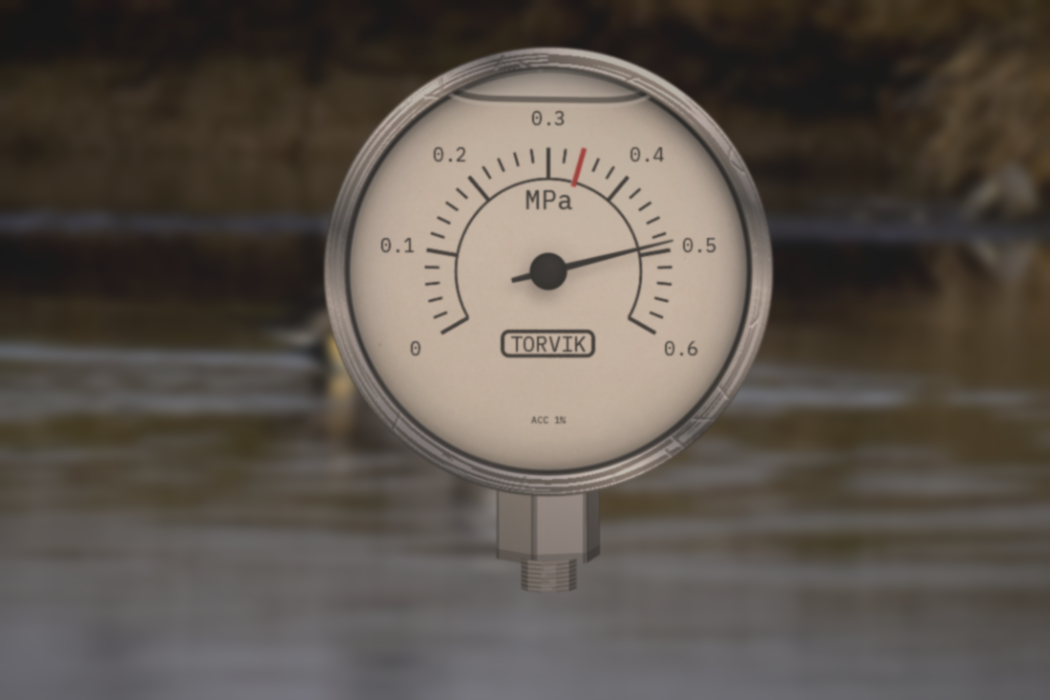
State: 0.49 MPa
